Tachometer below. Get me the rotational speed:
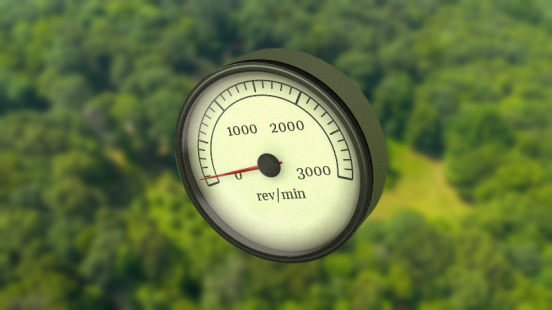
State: 100 rpm
